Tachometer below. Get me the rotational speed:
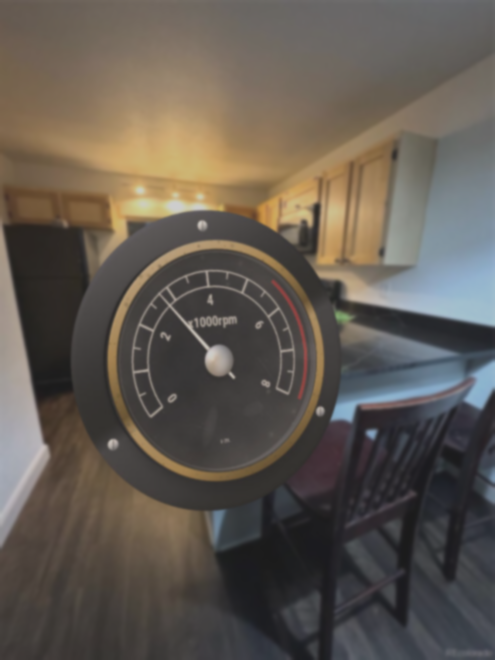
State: 2750 rpm
